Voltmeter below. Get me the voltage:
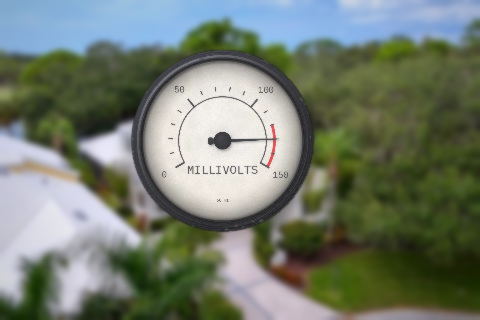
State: 130 mV
